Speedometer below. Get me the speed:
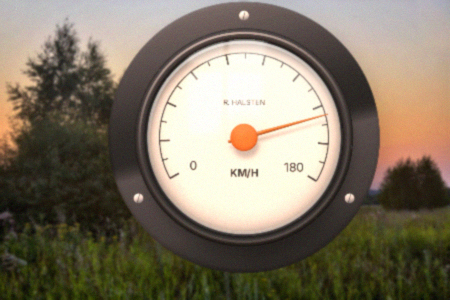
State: 145 km/h
